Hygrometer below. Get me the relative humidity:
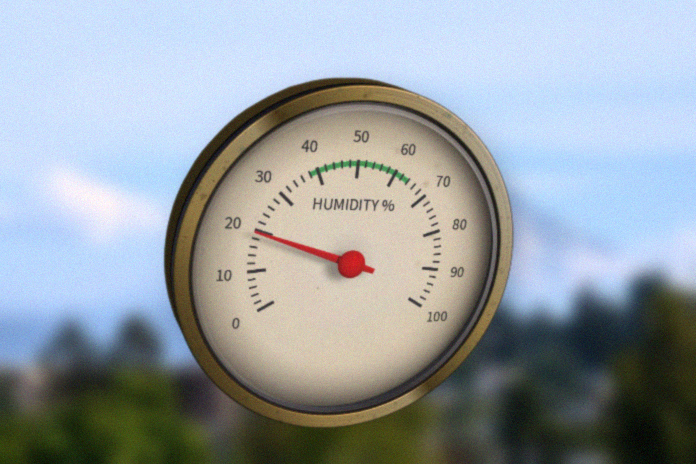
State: 20 %
